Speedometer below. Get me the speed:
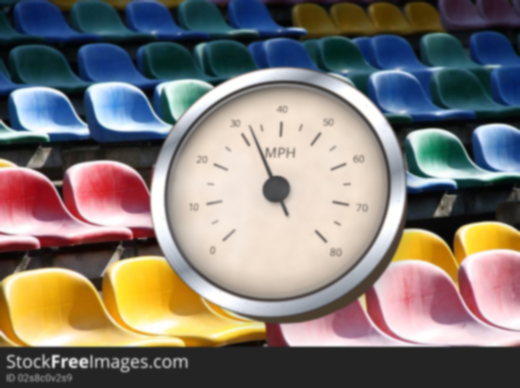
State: 32.5 mph
